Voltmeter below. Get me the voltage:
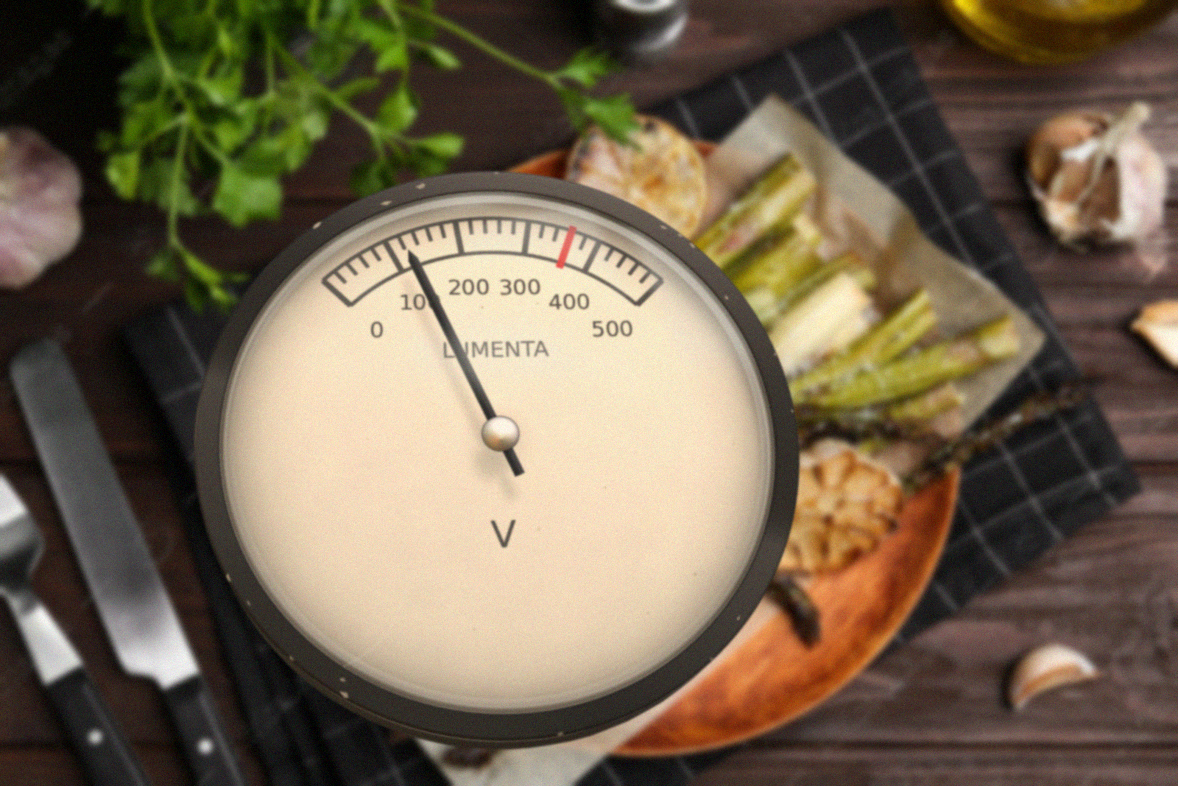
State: 120 V
